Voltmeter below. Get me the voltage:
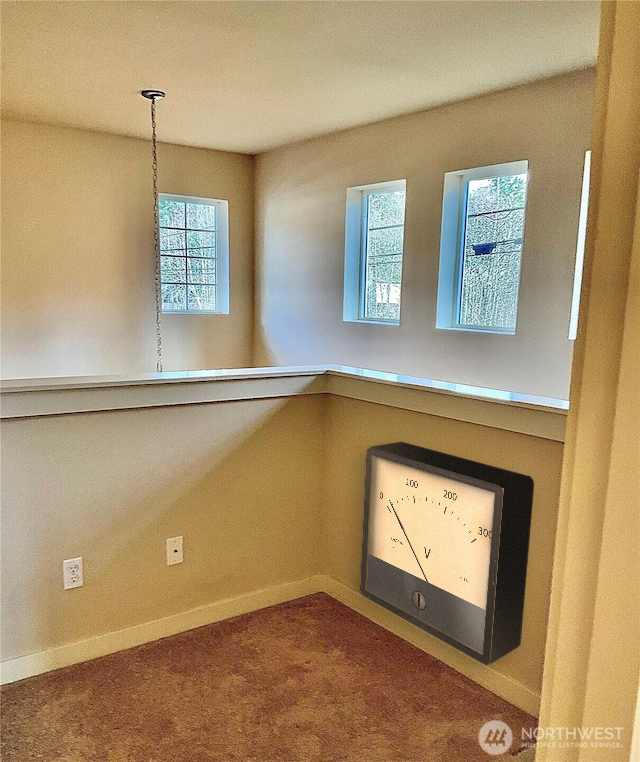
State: 20 V
